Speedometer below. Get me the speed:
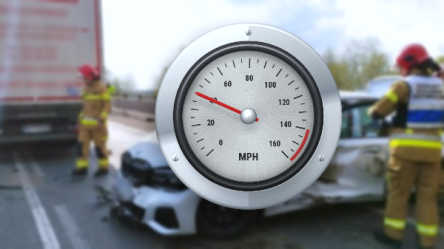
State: 40 mph
